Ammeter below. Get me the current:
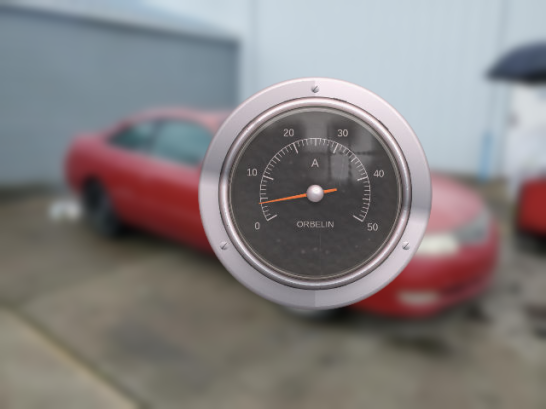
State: 4 A
